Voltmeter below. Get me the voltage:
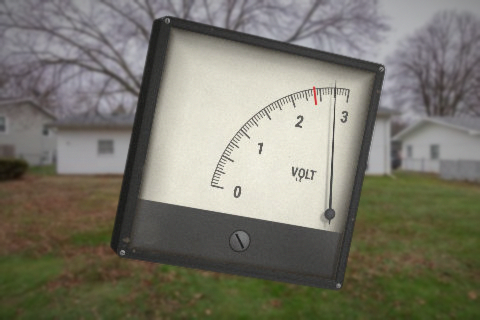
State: 2.75 V
